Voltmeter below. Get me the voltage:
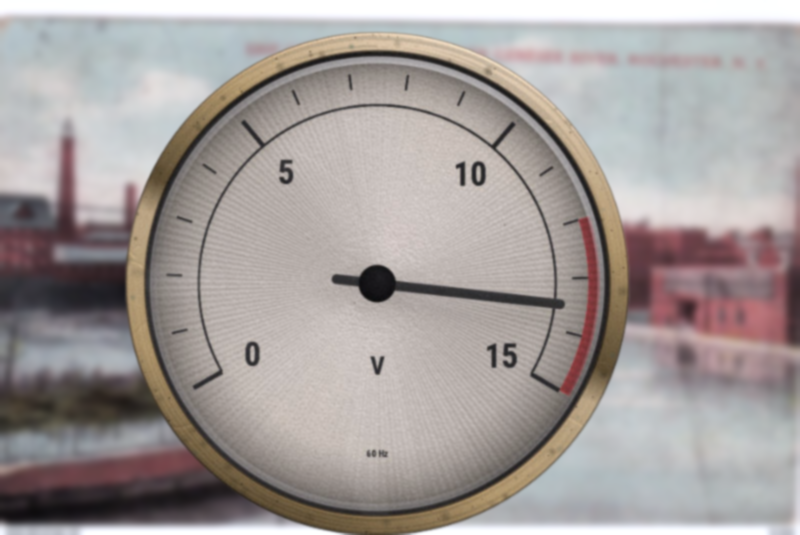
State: 13.5 V
